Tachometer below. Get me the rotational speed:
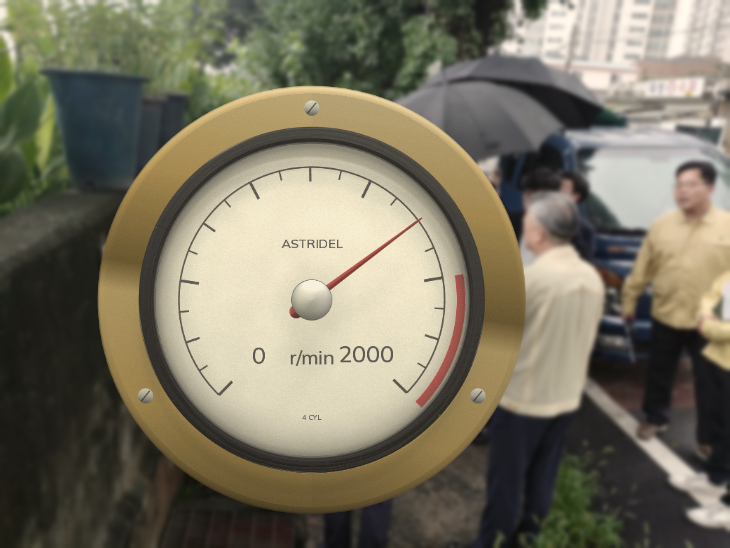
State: 1400 rpm
